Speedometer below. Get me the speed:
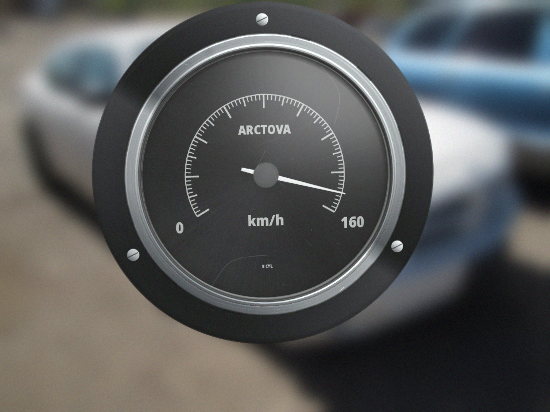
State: 150 km/h
